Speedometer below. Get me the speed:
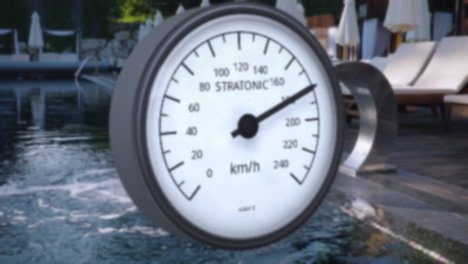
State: 180 km/h
